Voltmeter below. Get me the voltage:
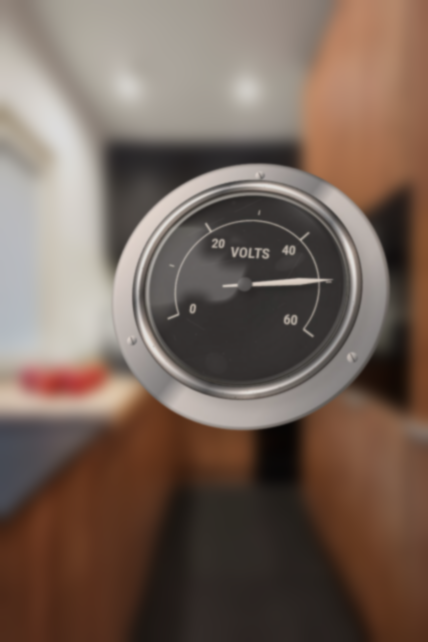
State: 50 V
